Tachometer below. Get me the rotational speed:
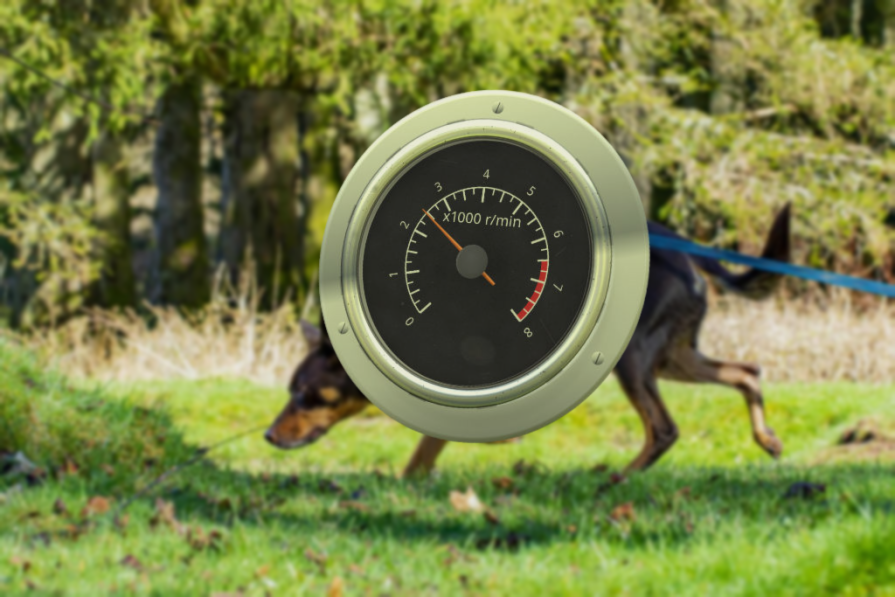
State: 2500 rpm
